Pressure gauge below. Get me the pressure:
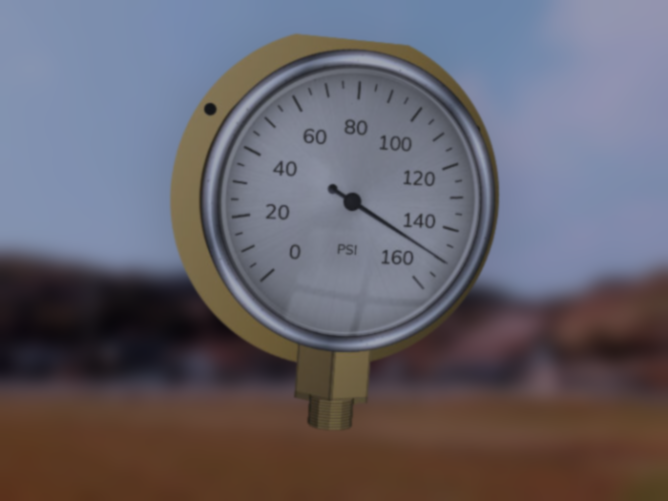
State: 150 psi
